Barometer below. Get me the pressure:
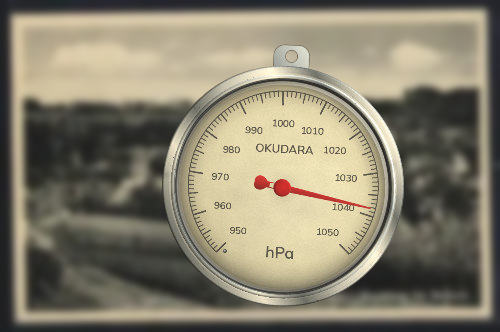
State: 1038 hPa
